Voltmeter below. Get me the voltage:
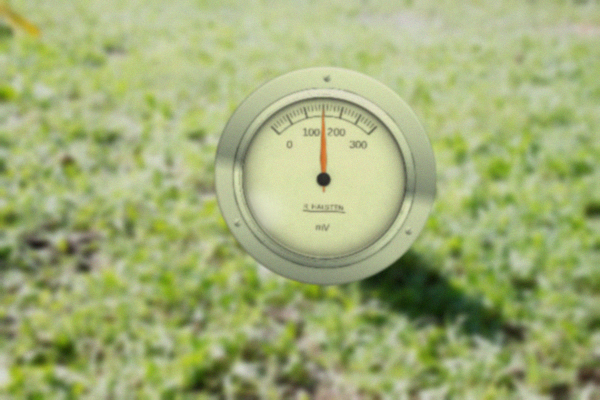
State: 150 mV
